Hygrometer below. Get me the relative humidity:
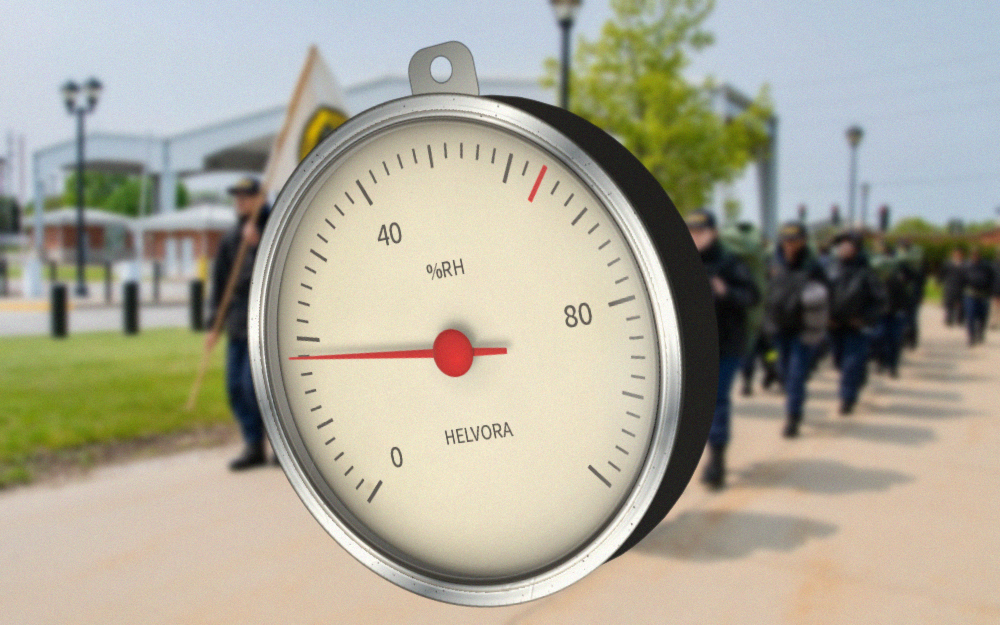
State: 18 %
